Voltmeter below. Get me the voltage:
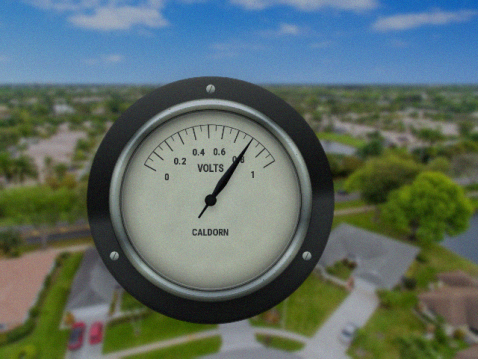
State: 0.8 V
